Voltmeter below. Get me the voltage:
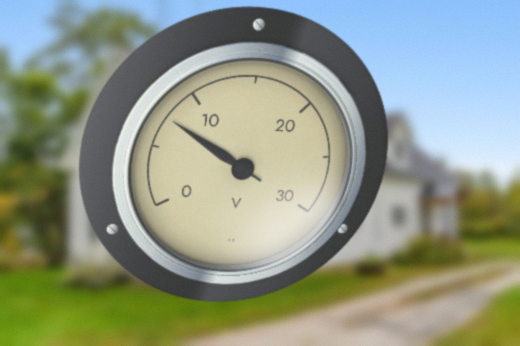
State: 7.5 V
